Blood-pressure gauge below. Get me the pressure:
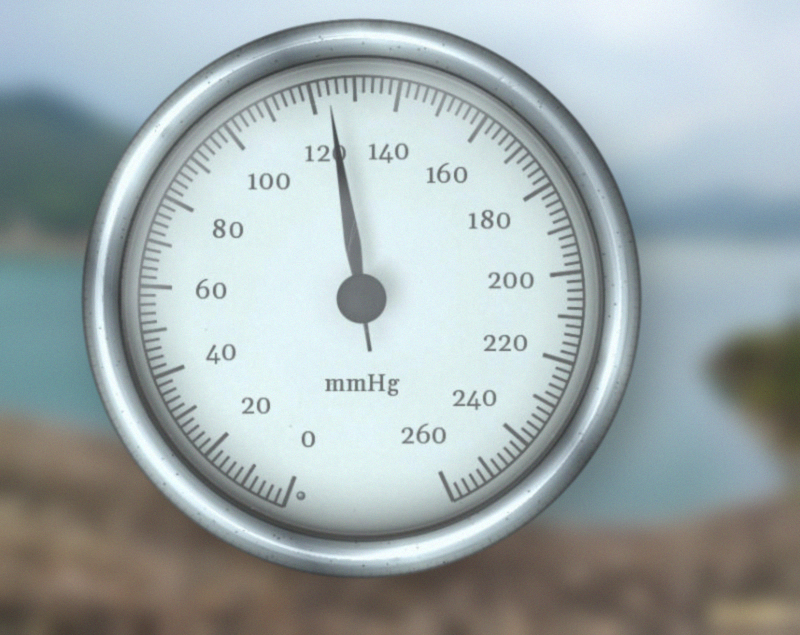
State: 124 mmHg
